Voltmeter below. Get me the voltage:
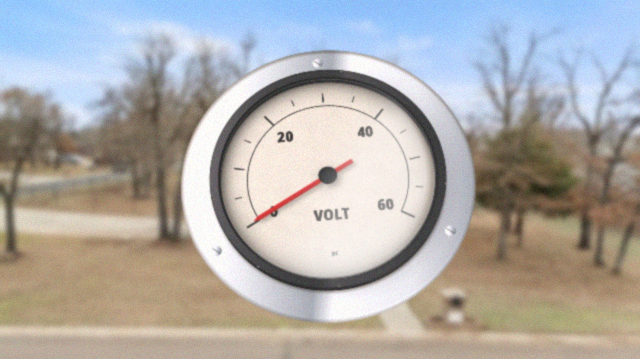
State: 0 V
